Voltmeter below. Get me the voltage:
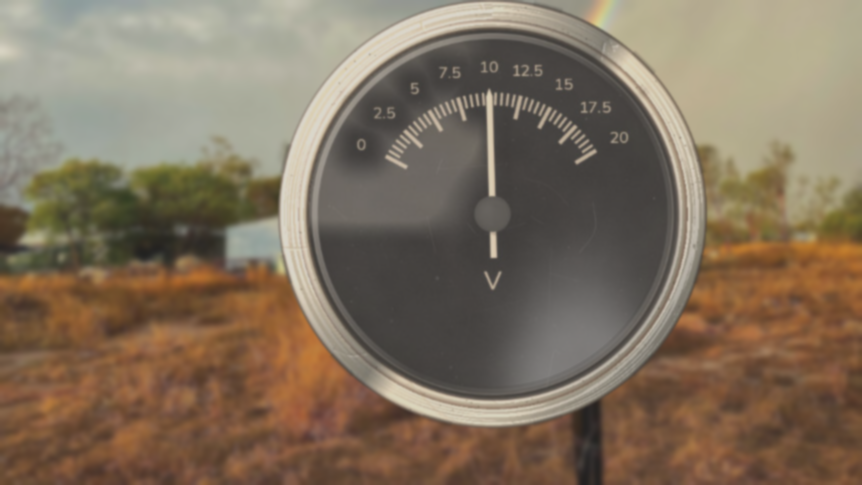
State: 10 V
